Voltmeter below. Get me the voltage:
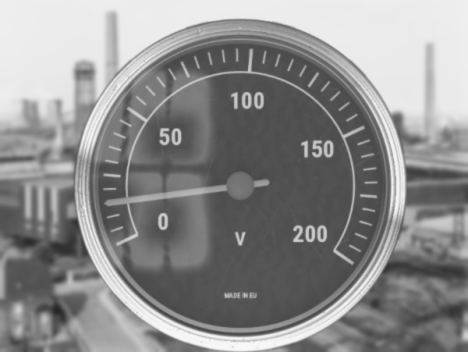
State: 15 V
